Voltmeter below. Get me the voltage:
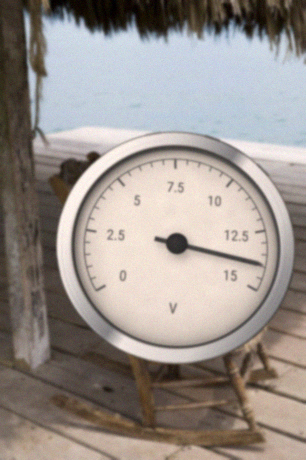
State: 14 V
